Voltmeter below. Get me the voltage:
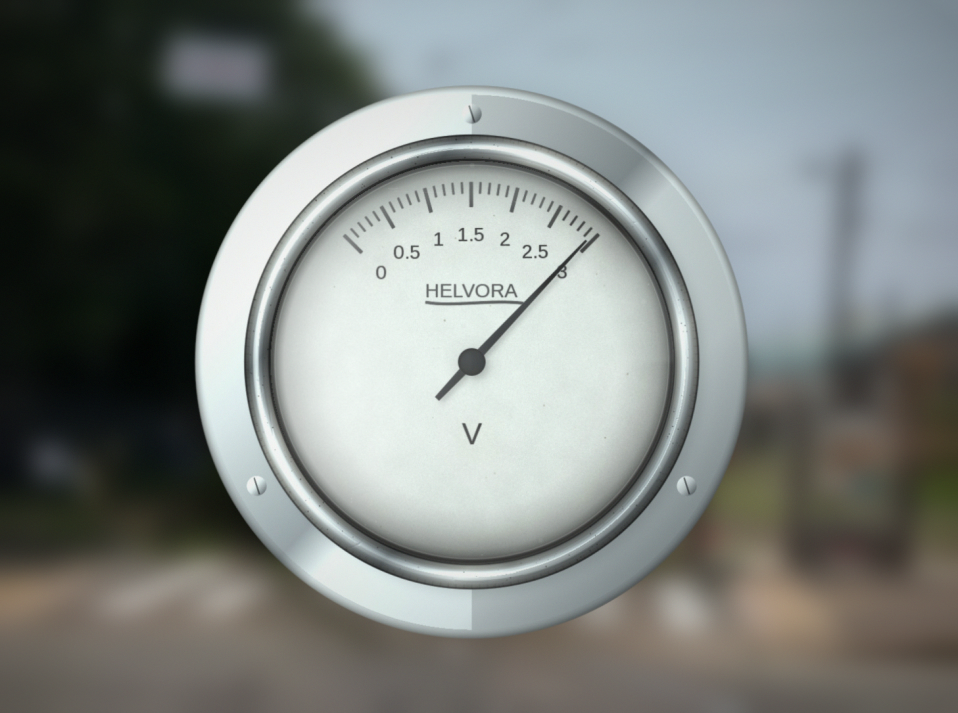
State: 2.95 V
